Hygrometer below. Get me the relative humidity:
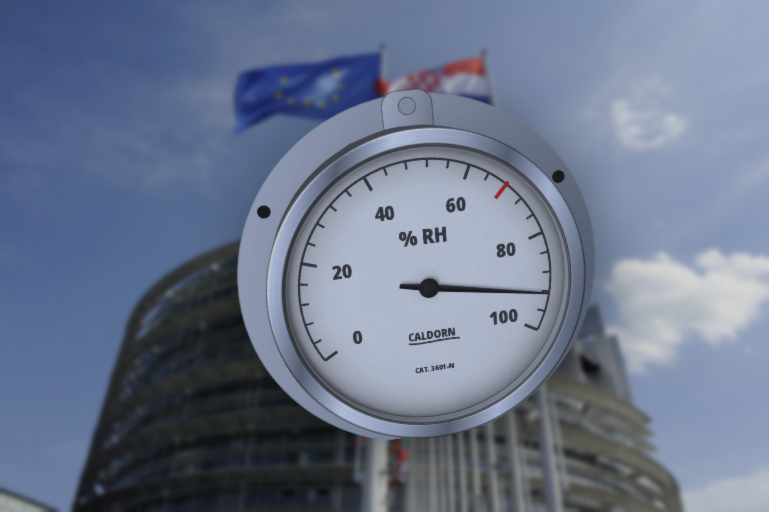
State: 92 %
